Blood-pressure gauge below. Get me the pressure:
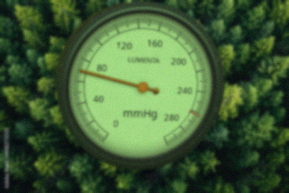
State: 70 mmHg
